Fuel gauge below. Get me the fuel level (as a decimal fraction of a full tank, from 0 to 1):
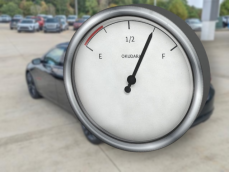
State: 0.75
